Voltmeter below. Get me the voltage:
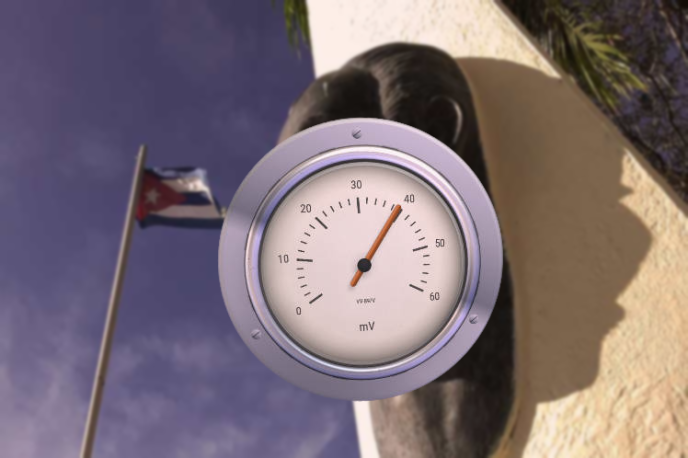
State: 39 mV
